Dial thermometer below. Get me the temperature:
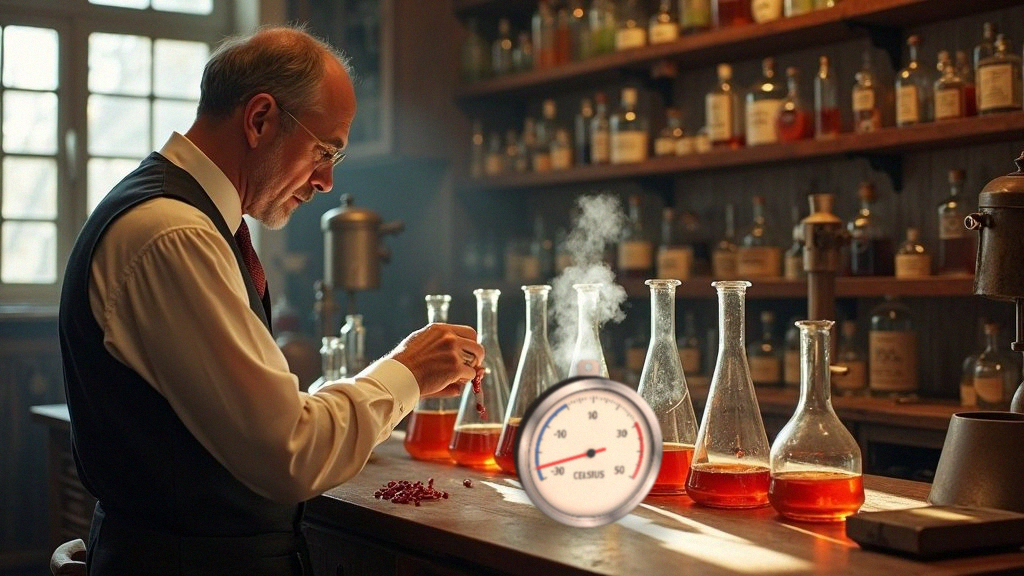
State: -25 °C
